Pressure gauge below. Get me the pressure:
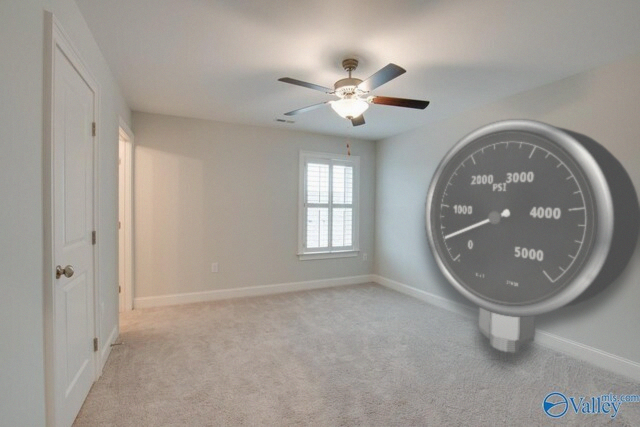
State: 400 psi
